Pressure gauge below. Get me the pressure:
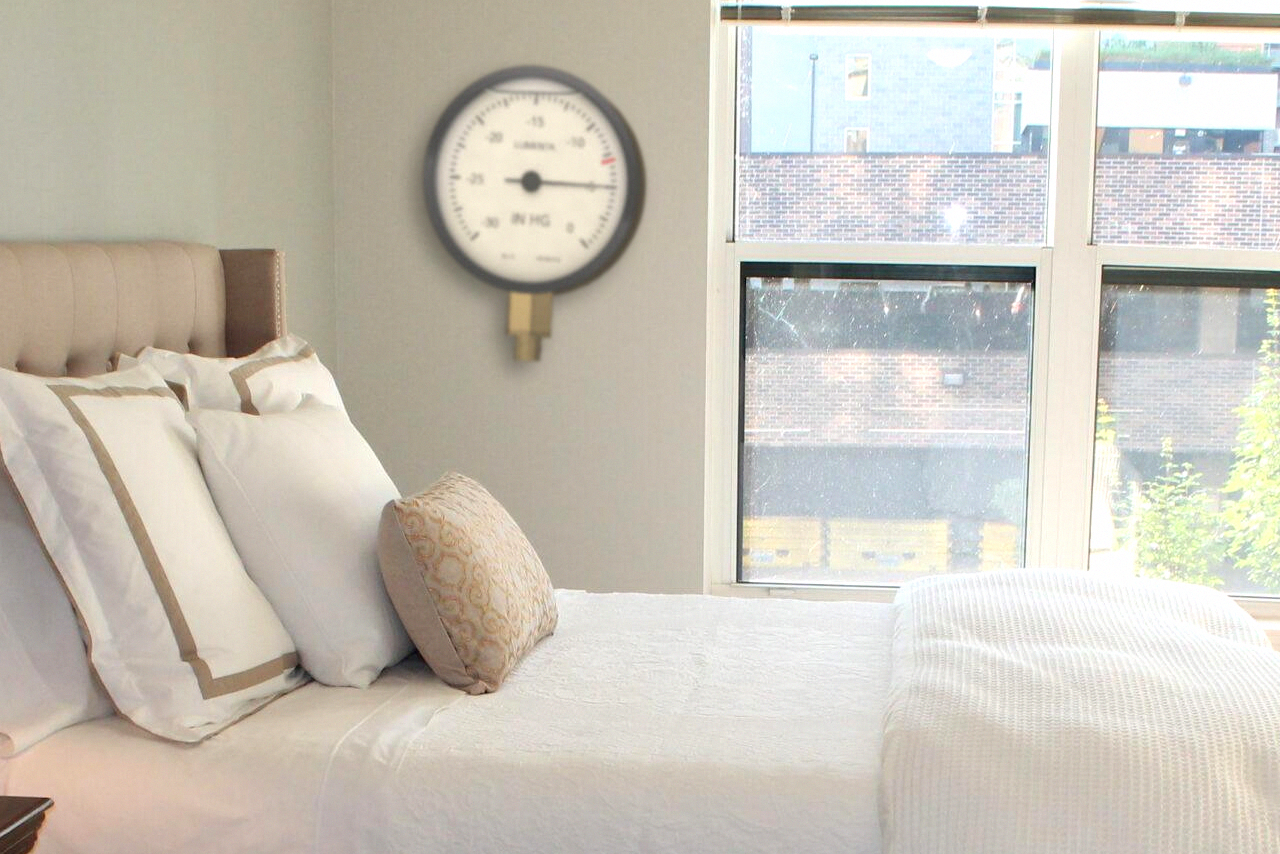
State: -5 inHg
